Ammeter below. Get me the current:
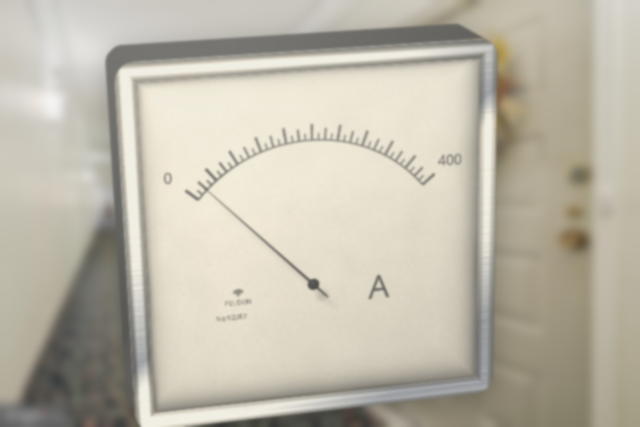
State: 20 A
